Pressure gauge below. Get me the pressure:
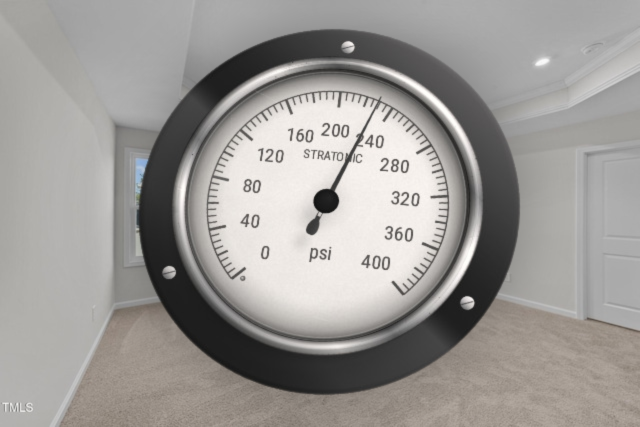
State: 230 psi
